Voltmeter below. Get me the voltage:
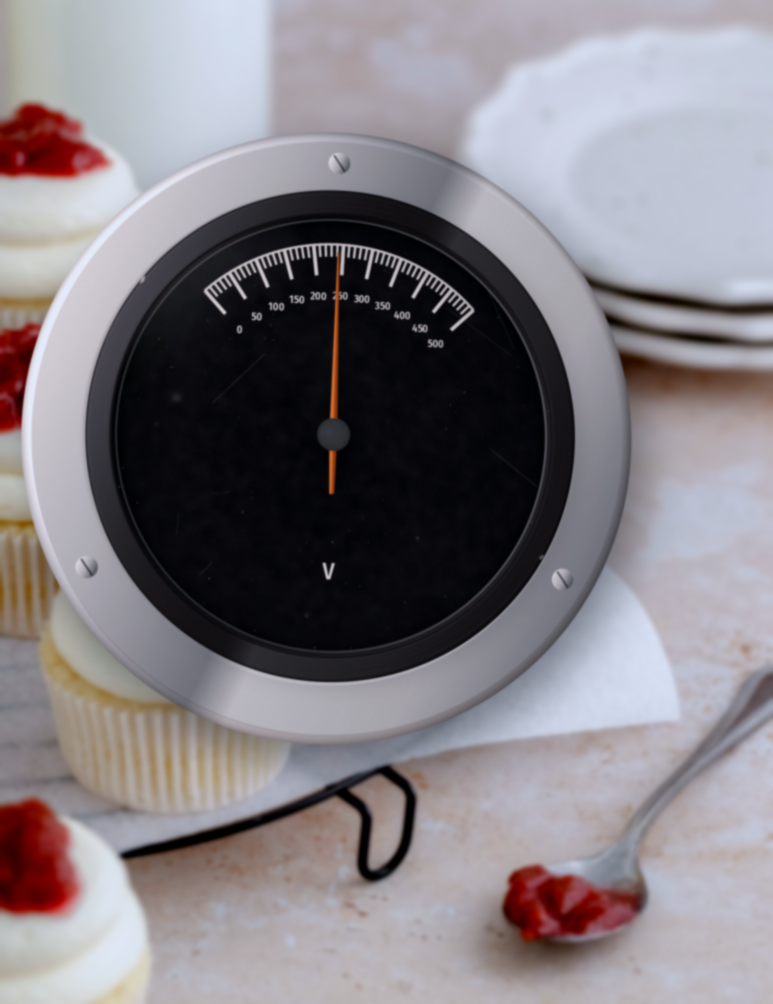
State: 240 V
